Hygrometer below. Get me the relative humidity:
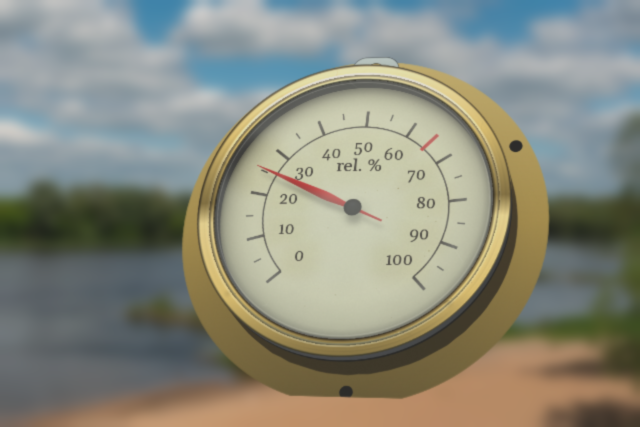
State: 25 %
